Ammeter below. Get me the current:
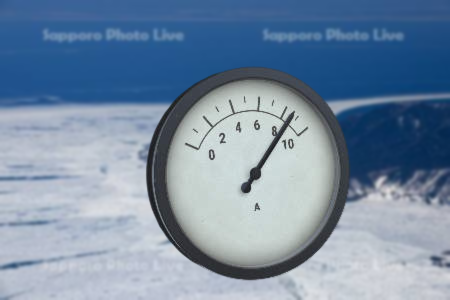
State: 8.5 A
